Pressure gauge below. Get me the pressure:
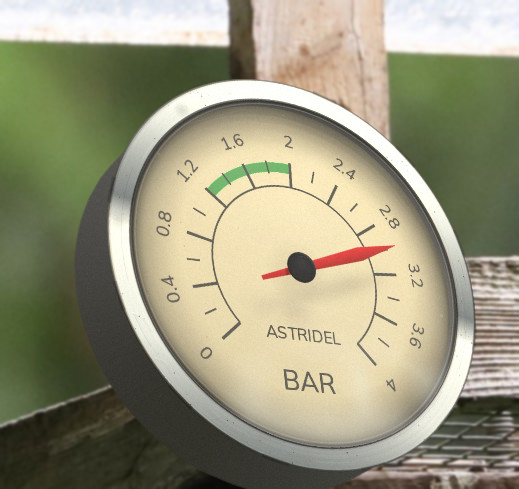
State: 3 bar
